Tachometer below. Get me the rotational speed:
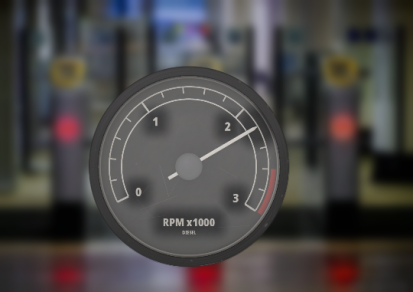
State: 2200 rpm
